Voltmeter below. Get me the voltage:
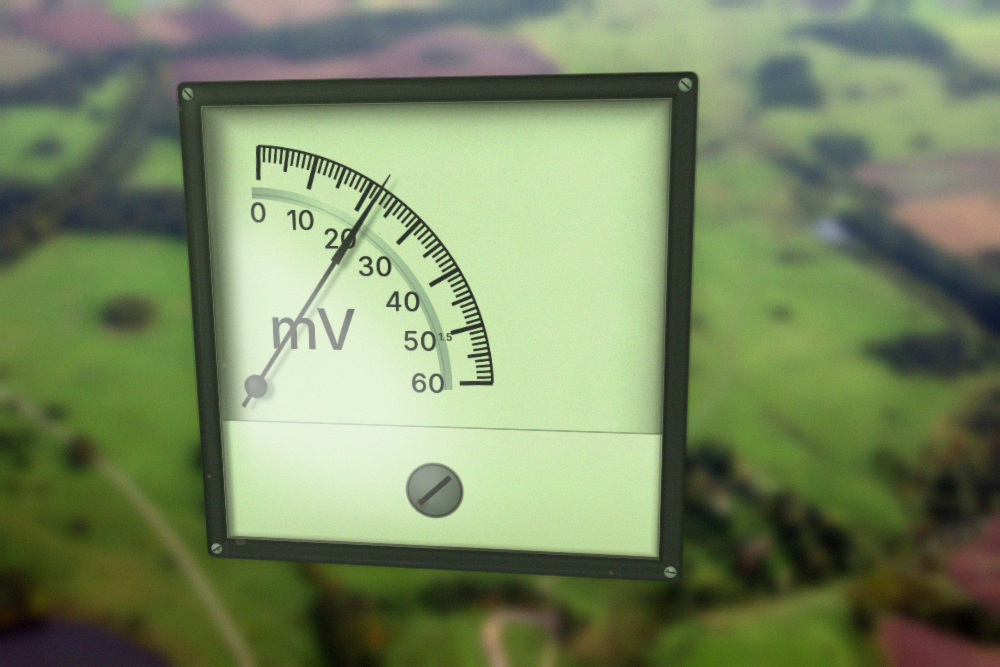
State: 22 mV
